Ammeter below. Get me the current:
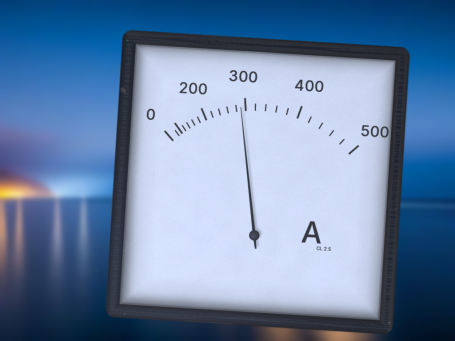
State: 290 A
